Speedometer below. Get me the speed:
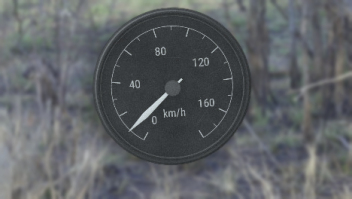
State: 10 km/h
